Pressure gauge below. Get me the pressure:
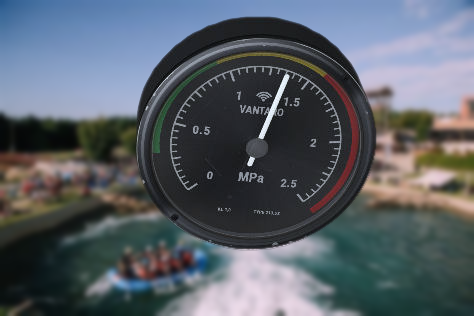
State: 1.35 MPa
